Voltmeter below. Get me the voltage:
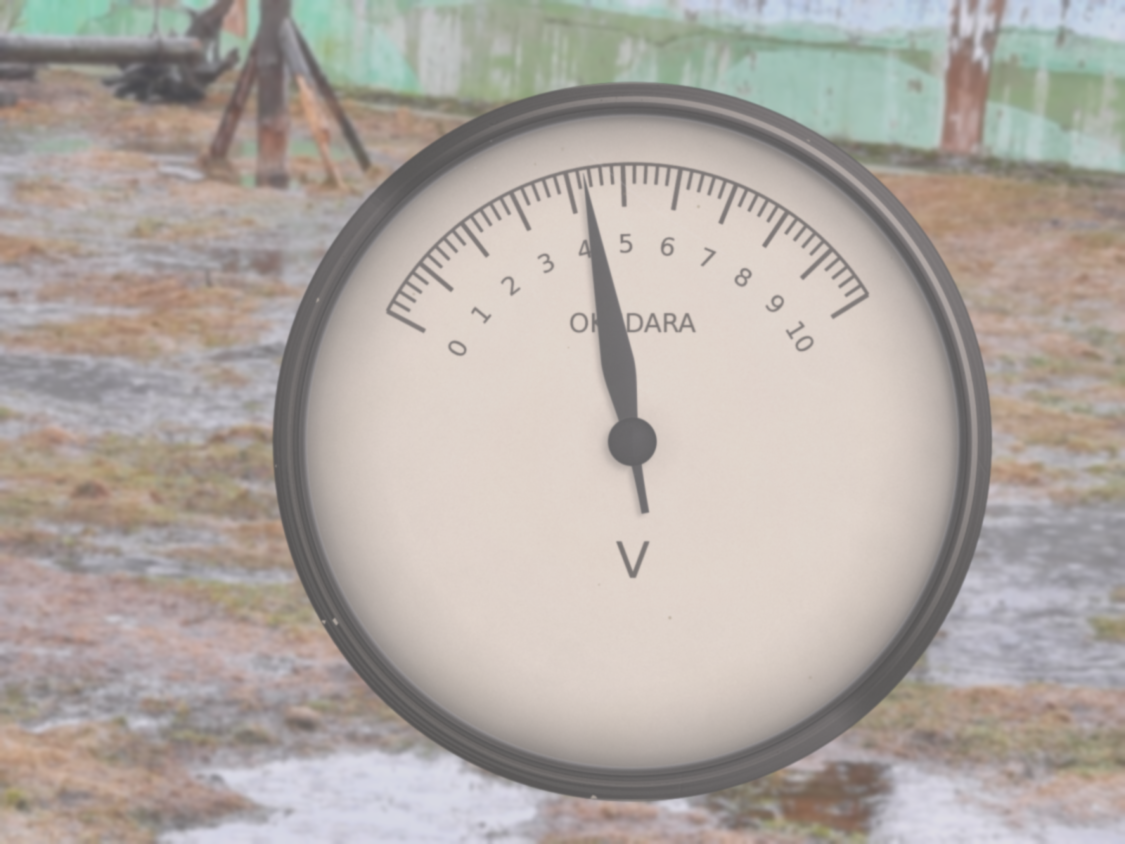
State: 4.3 V
